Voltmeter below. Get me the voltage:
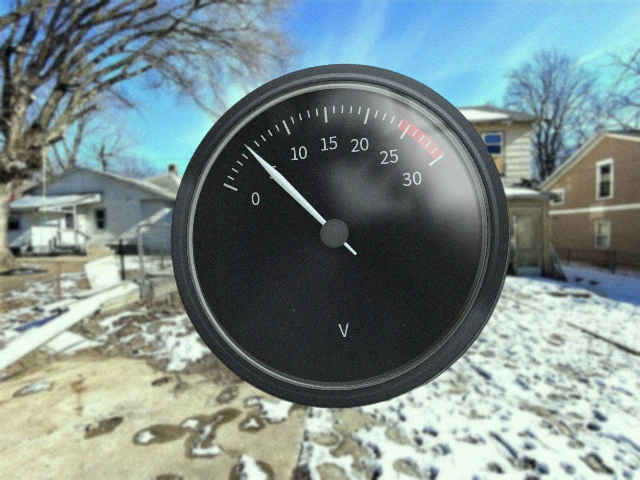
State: 5 V
